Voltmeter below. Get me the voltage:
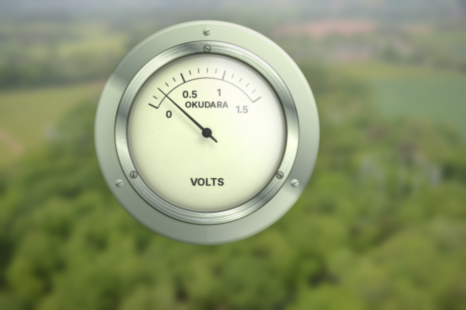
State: 0.2 V
